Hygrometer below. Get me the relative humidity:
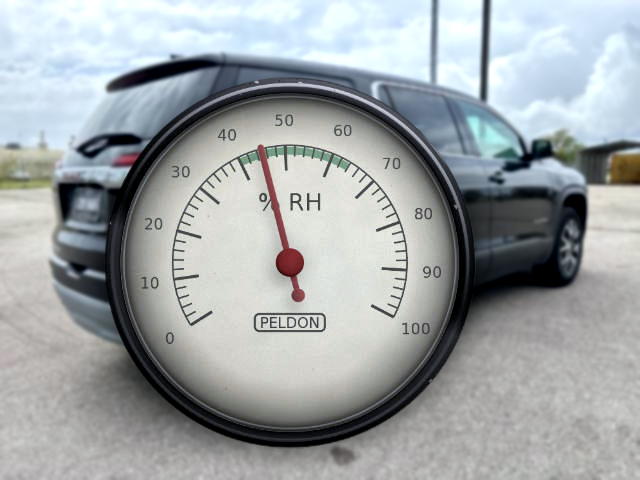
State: 45 %
